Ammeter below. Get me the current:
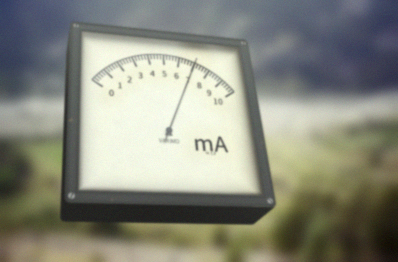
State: 7 mA
